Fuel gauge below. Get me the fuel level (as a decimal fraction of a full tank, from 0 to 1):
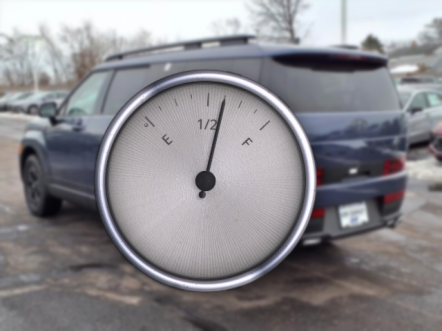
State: 0.625
